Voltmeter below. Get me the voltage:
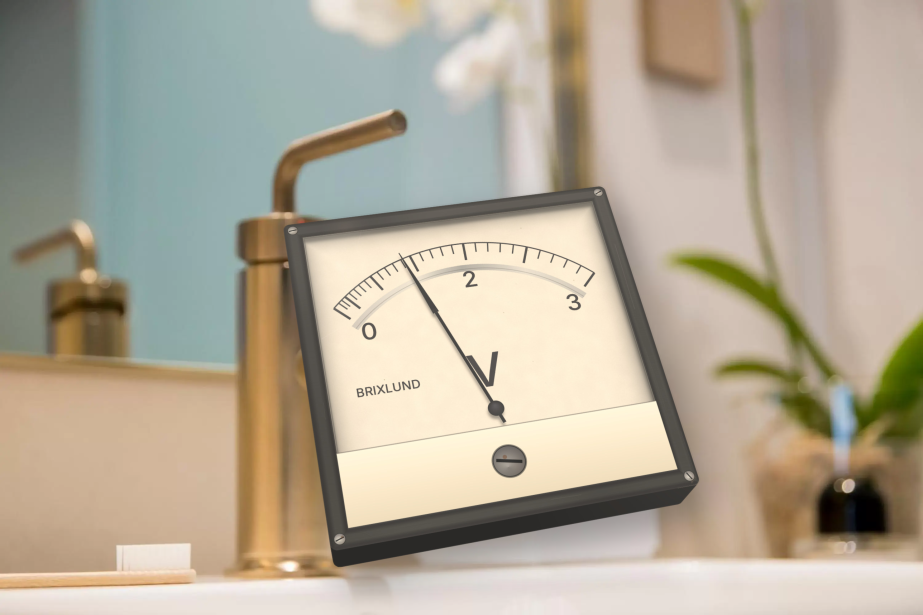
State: 1.4 V
